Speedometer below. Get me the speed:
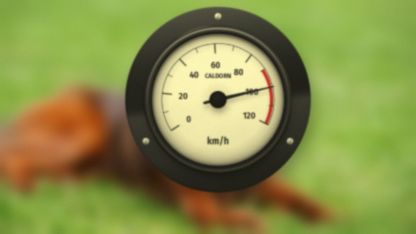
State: 100 km/h
